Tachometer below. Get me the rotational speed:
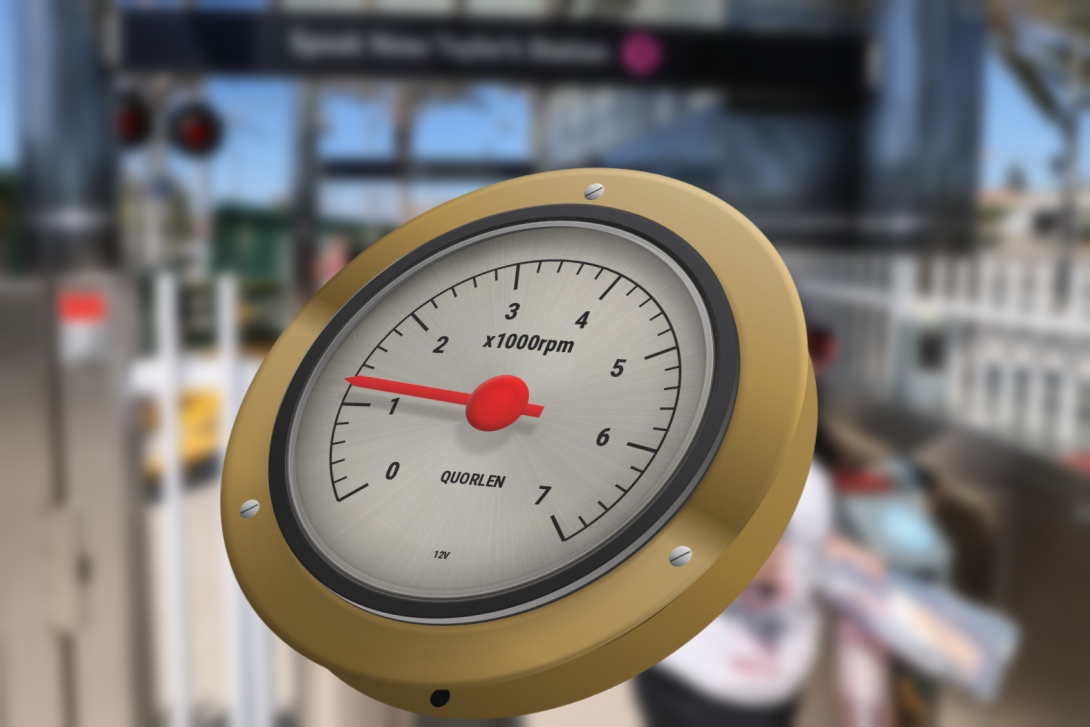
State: 1200 rpm
